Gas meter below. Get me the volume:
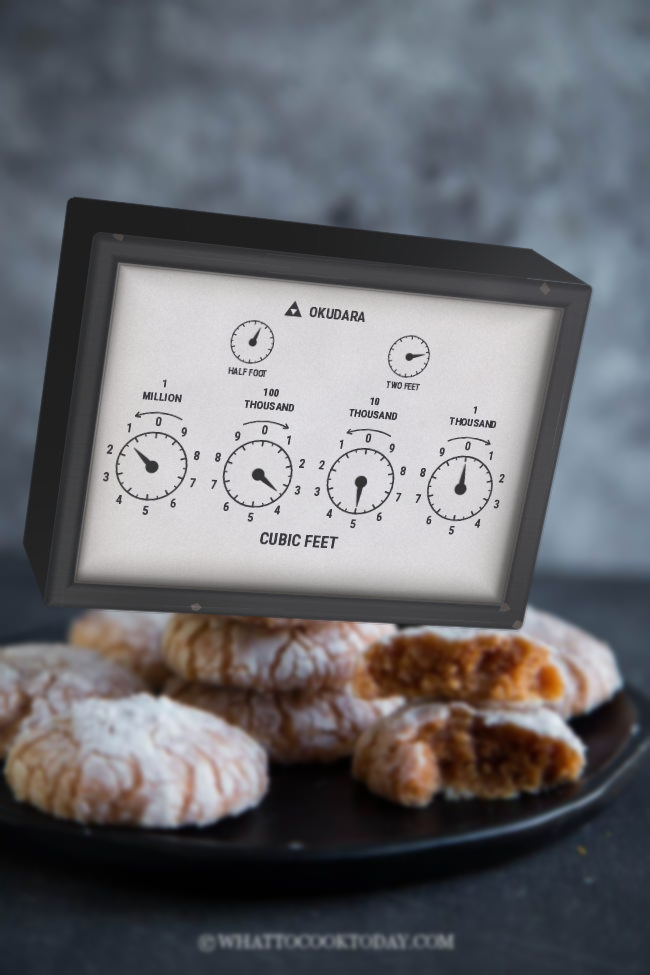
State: 135000 ft³
